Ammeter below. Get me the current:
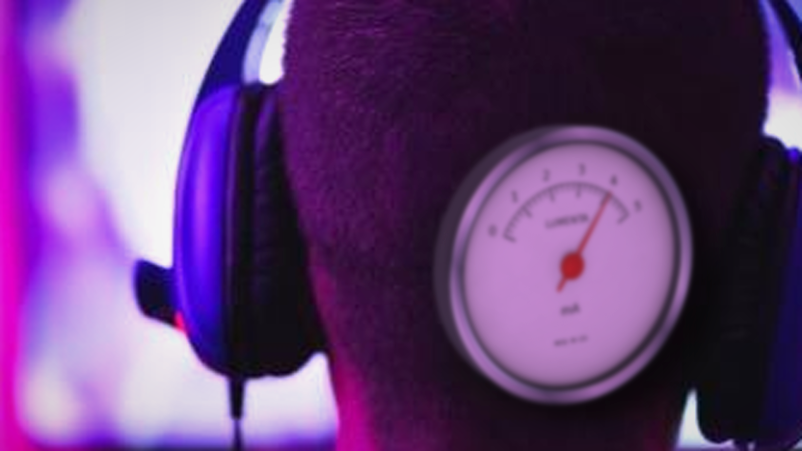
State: 4 mA
